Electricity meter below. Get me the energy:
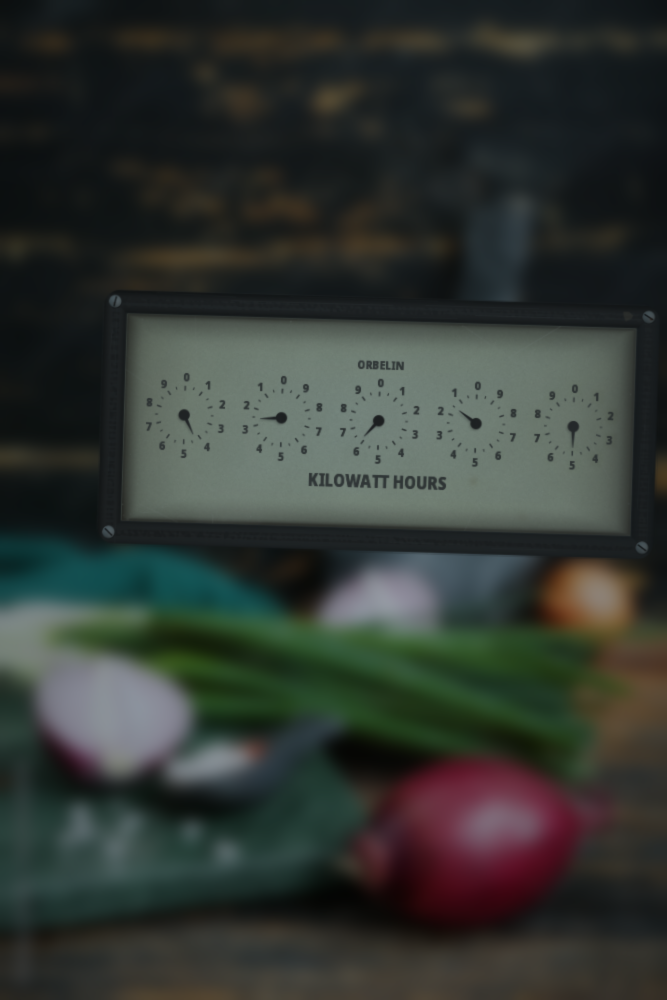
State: 42615 kWh
